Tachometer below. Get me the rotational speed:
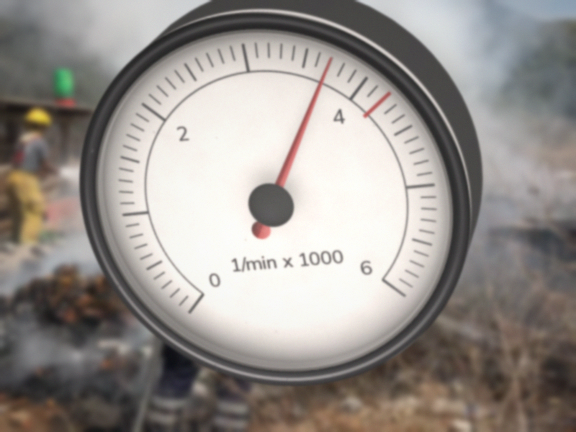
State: 3700 rpm
